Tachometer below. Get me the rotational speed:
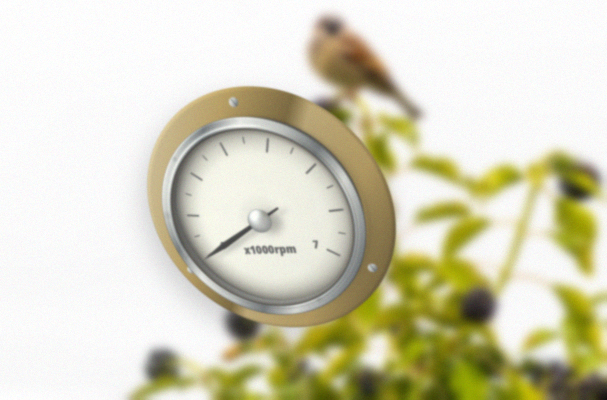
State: 0 rpm
